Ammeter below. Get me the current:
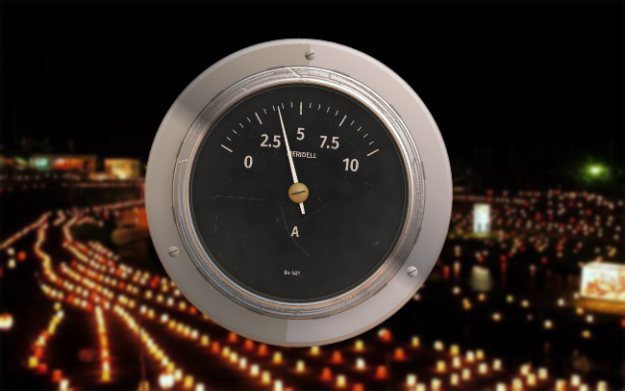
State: 3.75 A
